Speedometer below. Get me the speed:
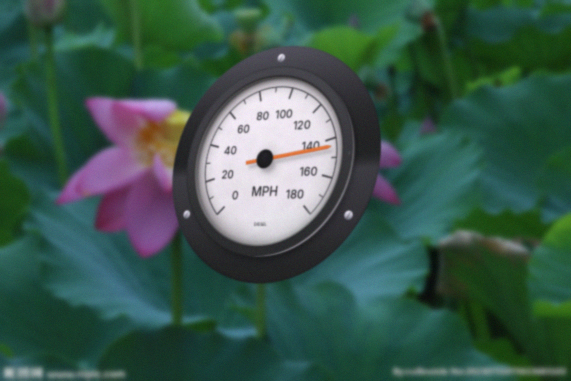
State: 145 mph
